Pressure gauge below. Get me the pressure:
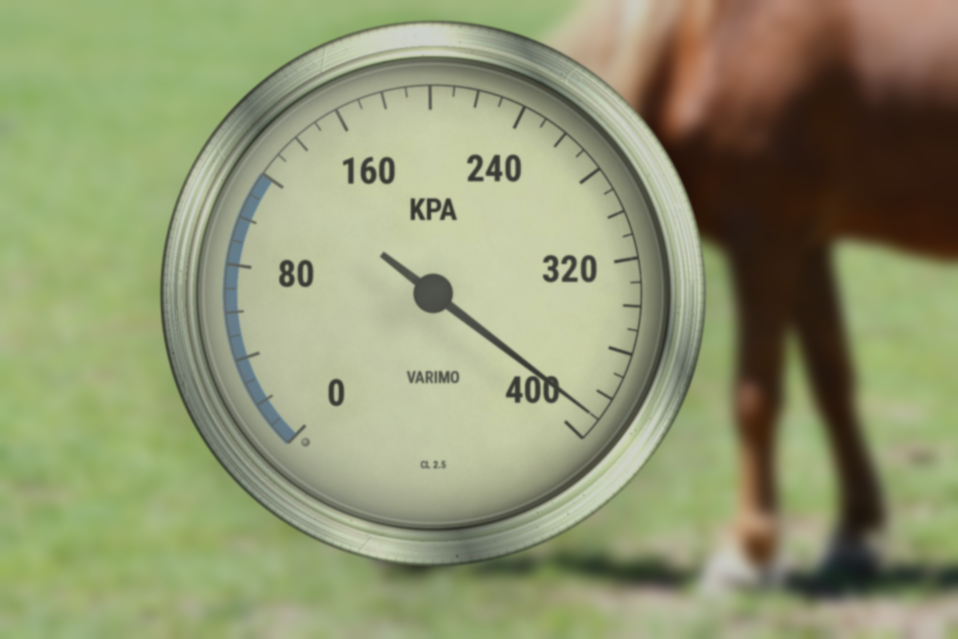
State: 390 kPa
